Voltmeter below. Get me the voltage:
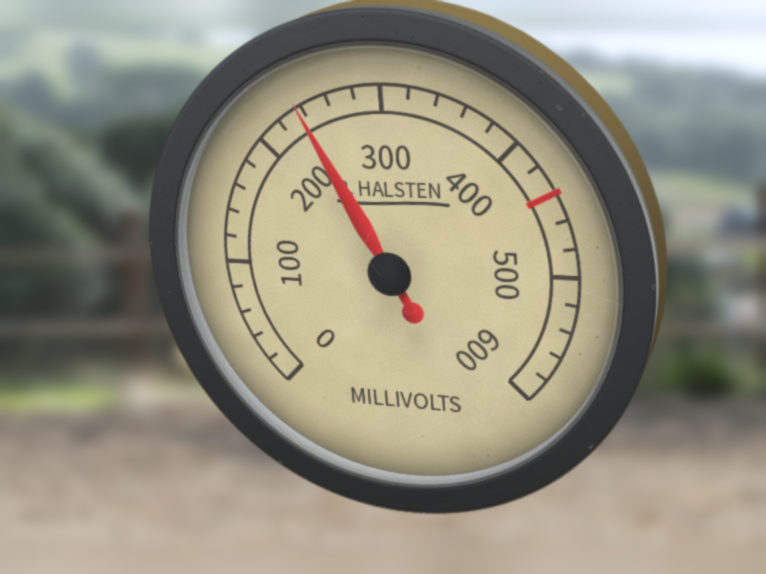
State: 240 mV
